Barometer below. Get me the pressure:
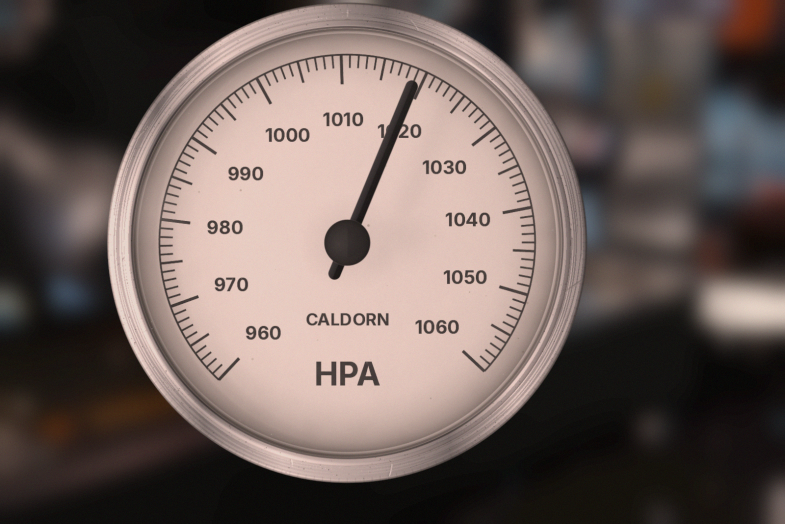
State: 1019 hPa
